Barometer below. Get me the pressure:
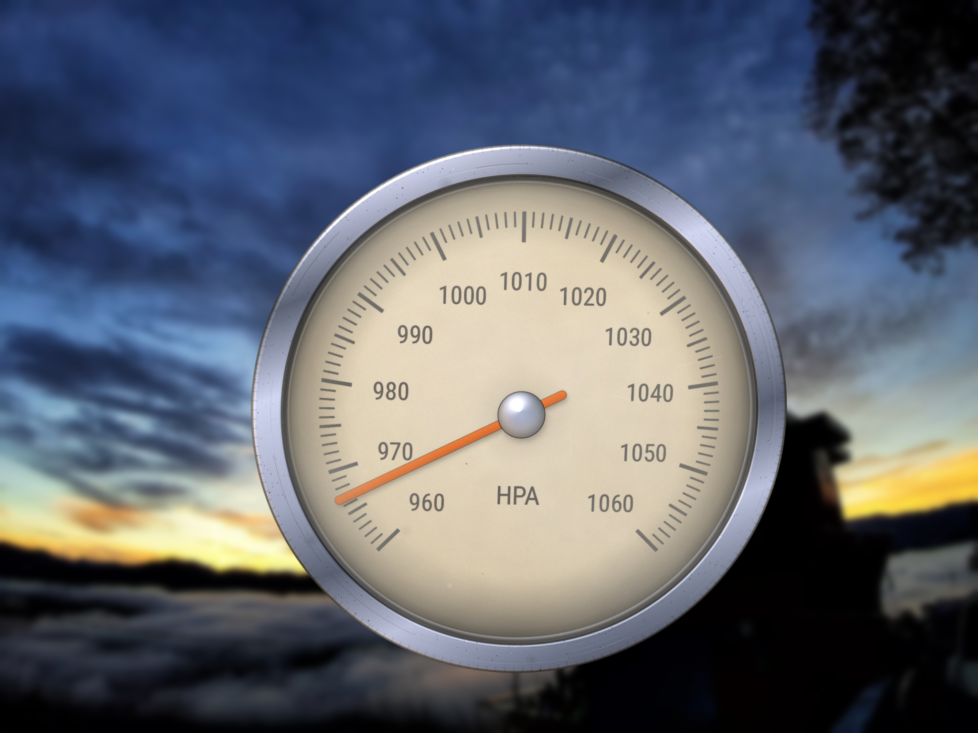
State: 967 hPa
